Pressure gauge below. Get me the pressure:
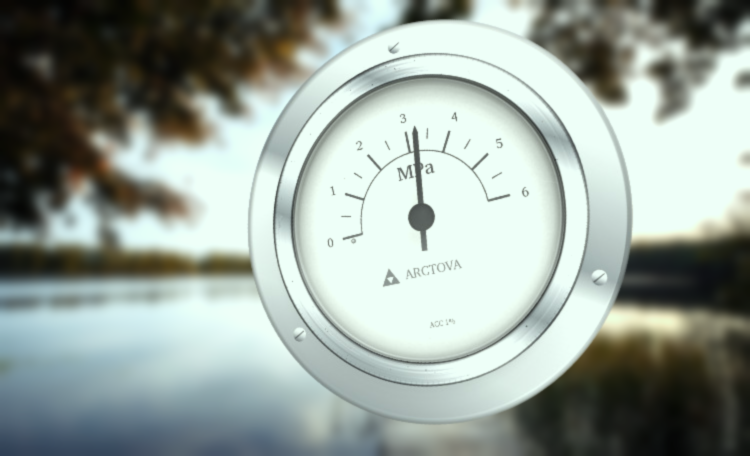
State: 3.25 MPa
